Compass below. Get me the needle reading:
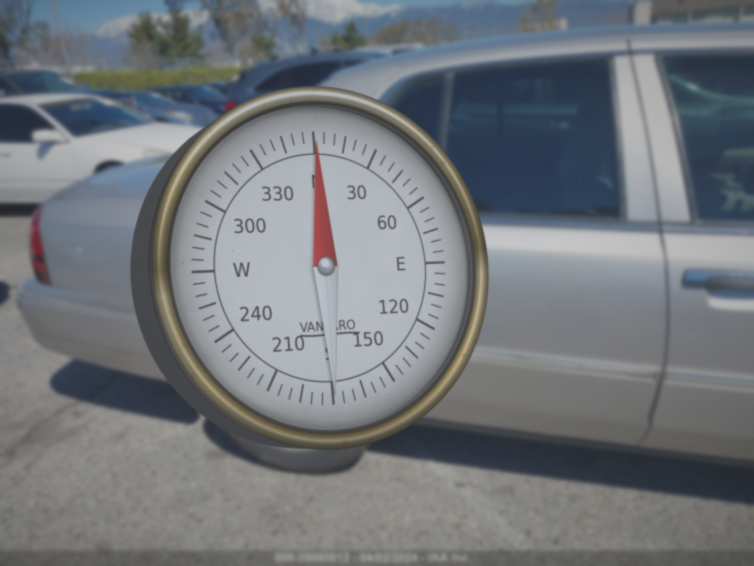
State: 0 °
